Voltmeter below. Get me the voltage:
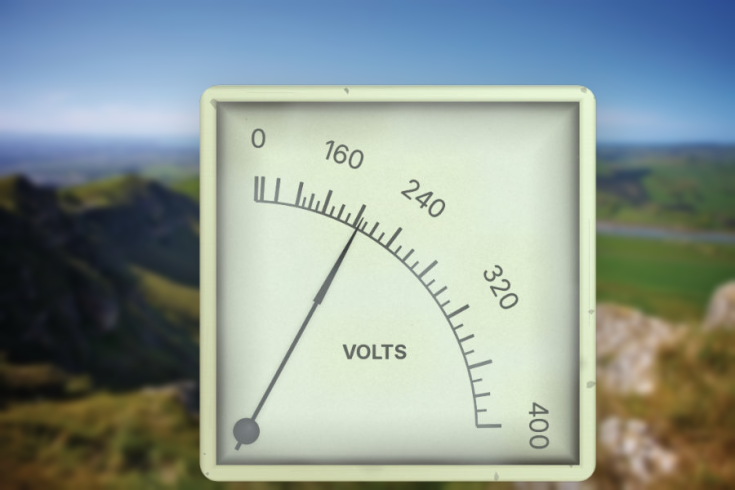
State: 205 V
